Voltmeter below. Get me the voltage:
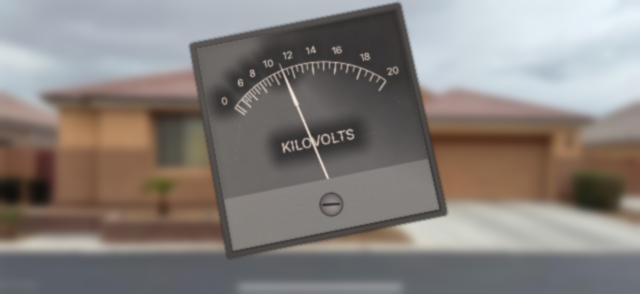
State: 11 kV
